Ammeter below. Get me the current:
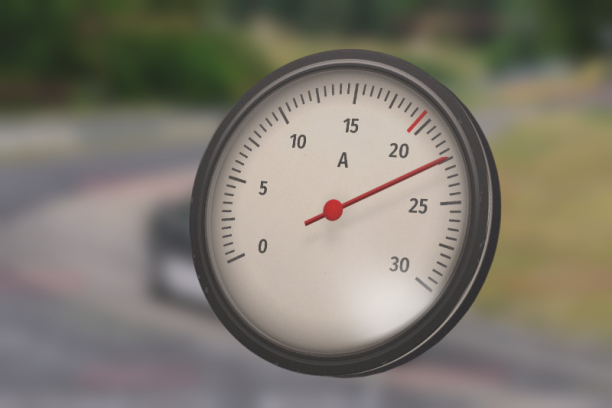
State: 22.5 A
